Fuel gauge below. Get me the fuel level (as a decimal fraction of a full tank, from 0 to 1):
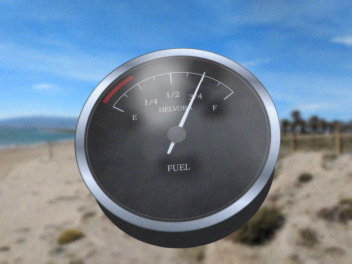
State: 0.75
